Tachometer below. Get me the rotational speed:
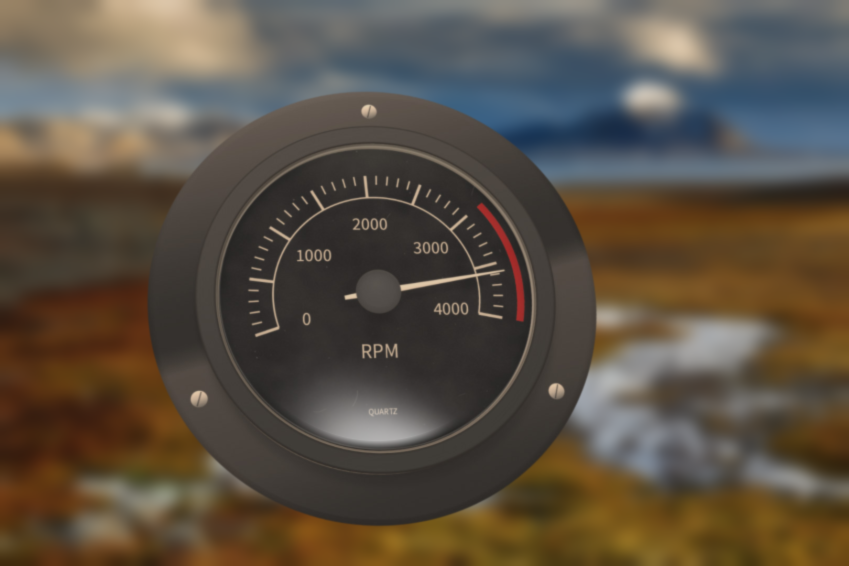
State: 3600 rpm
